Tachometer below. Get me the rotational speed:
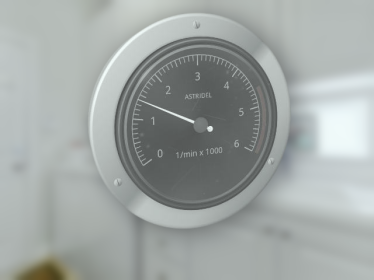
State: 1400 rpm
